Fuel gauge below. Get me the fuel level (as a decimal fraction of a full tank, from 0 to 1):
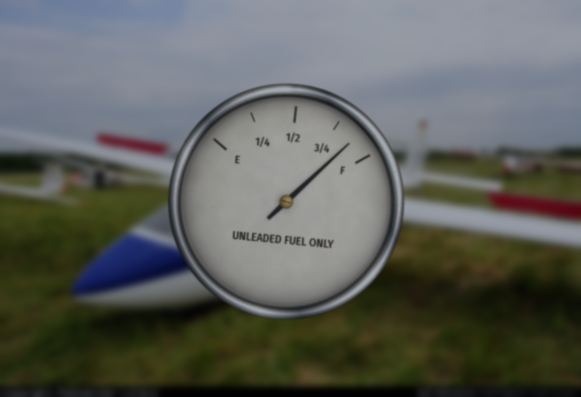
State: 0.875
